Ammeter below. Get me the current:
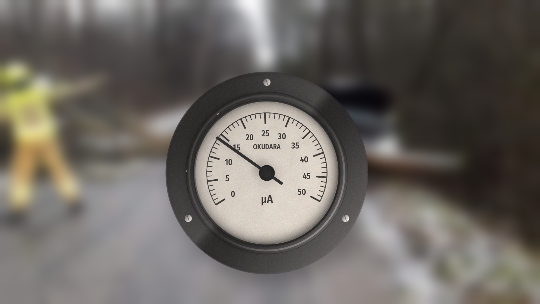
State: 14 µA
